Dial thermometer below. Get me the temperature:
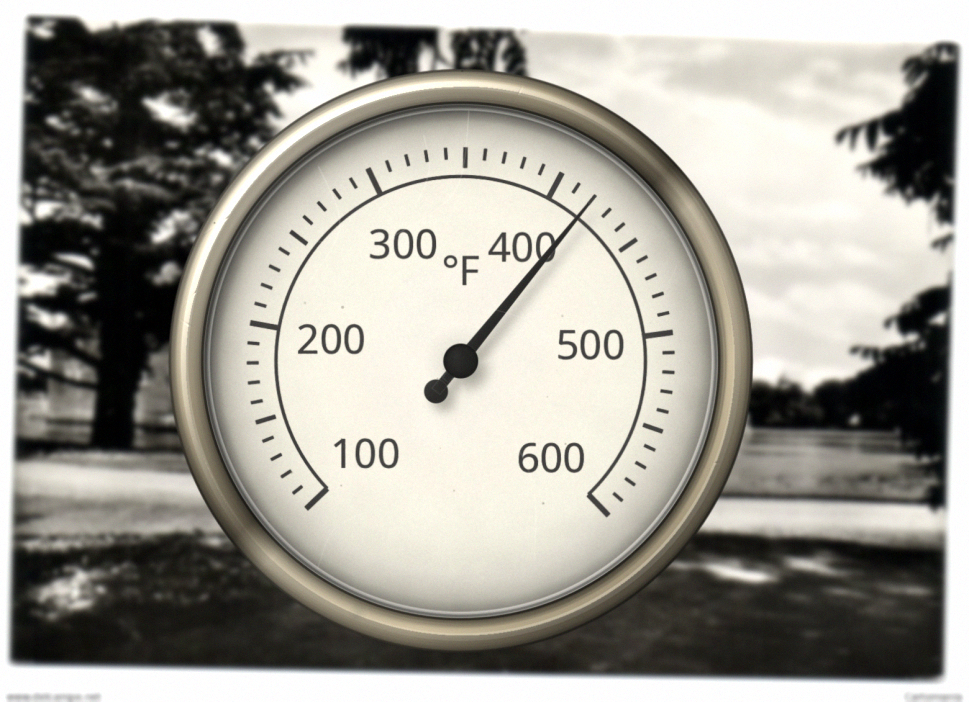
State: 420 °F
